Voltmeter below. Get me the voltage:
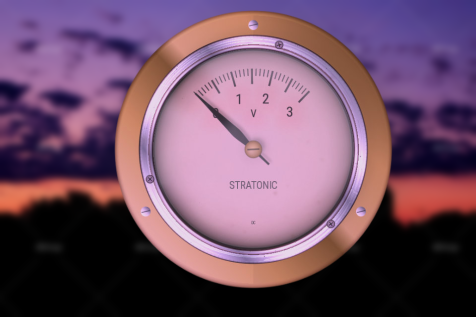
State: 0 V
